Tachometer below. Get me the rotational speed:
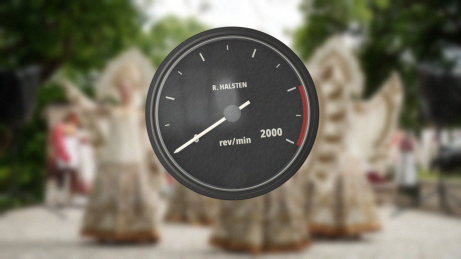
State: 0 rpm
